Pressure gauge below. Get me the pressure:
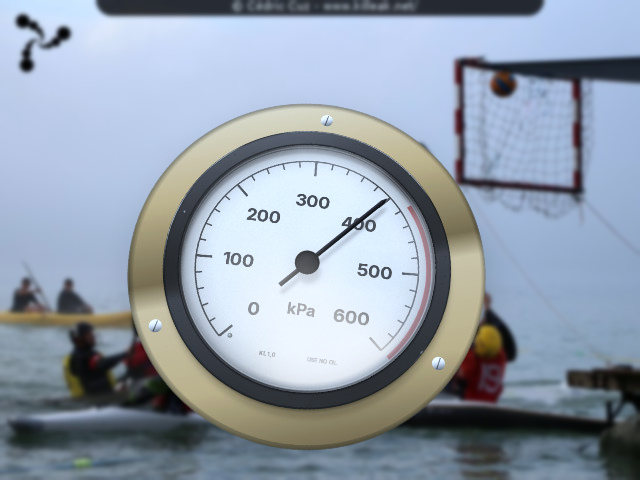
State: 400 kPa
